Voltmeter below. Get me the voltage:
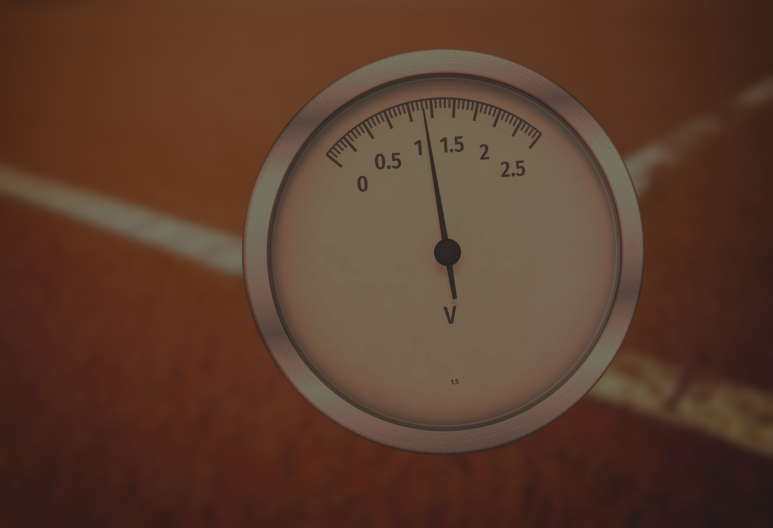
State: 1.15 V
